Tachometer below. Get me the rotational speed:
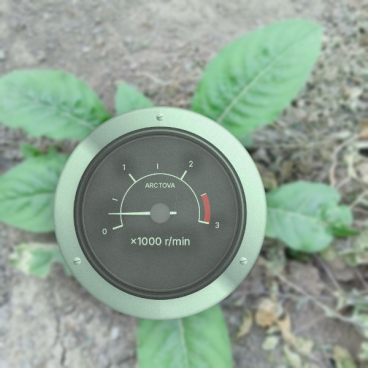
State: 250 rpm
